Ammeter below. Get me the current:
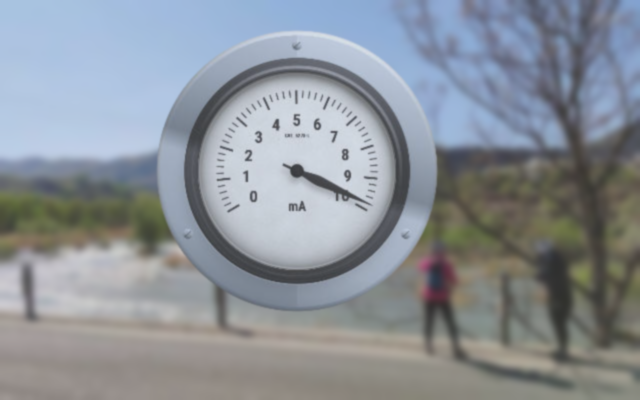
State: 9.8 mA
